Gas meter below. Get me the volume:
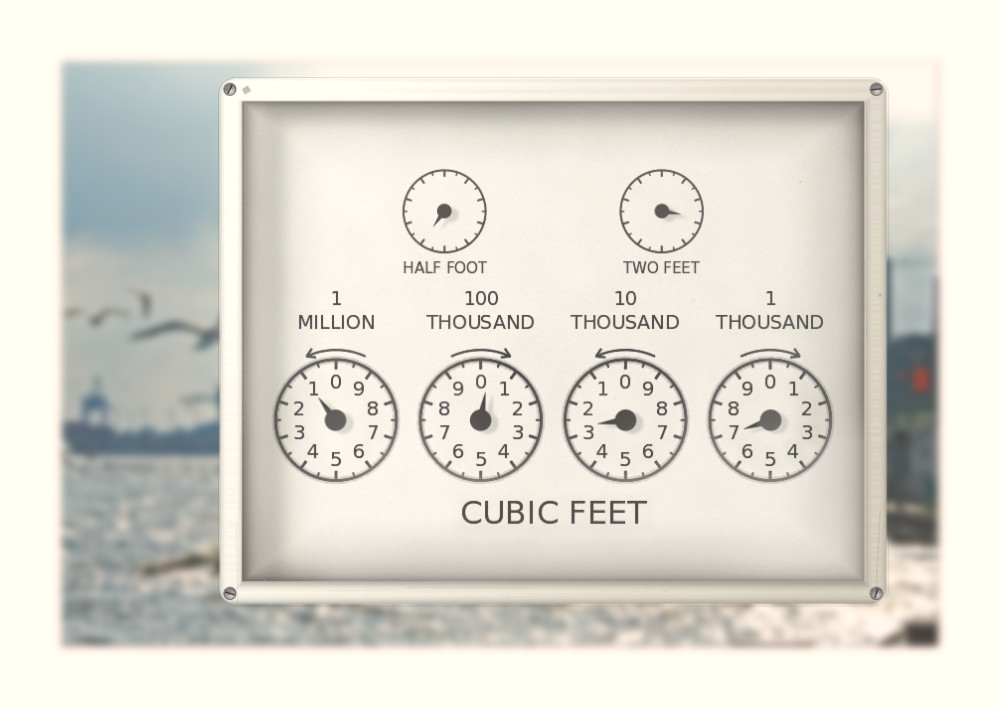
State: 102700 ft³
